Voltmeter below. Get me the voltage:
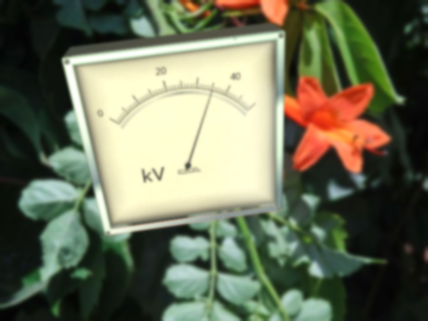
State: 35 kV
